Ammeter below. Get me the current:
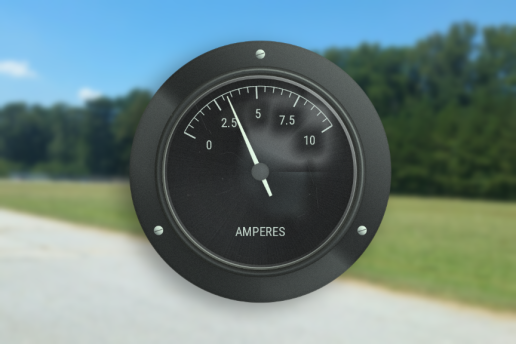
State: 3.25 A
